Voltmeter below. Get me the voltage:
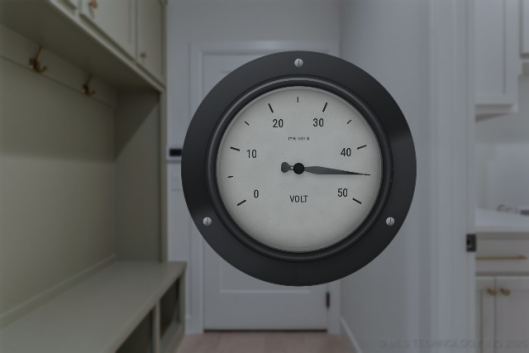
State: 45 V
